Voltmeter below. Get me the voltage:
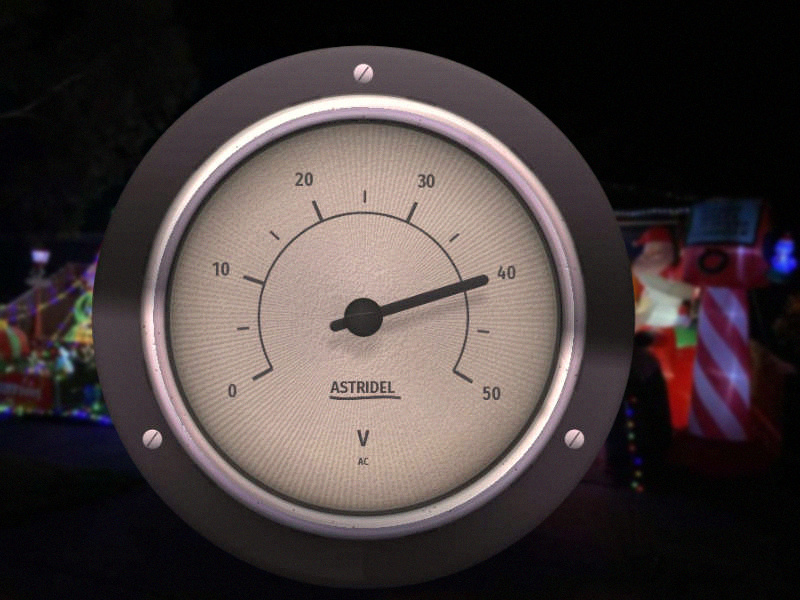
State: 40 V
